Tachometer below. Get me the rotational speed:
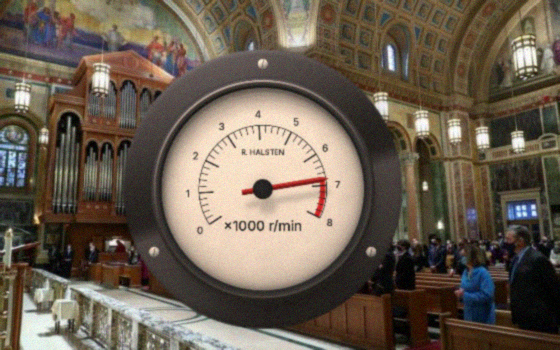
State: 6800 rpm
